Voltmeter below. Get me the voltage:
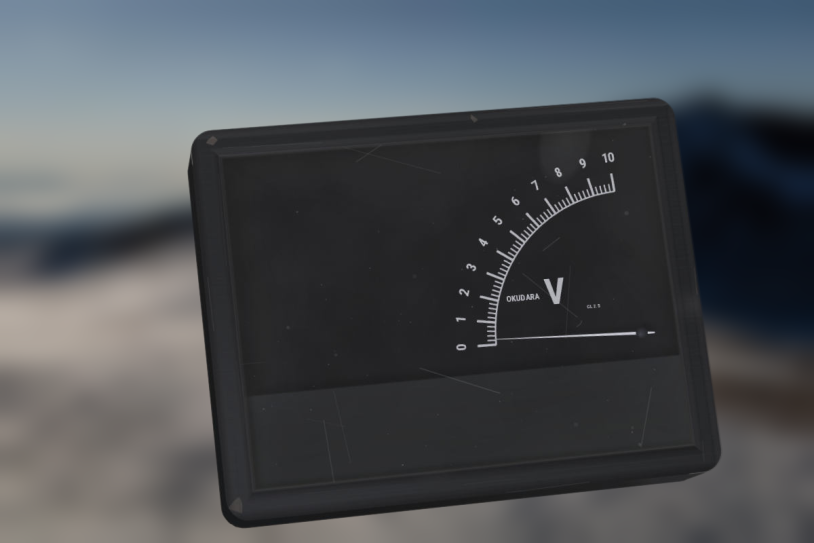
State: 0.2 V
